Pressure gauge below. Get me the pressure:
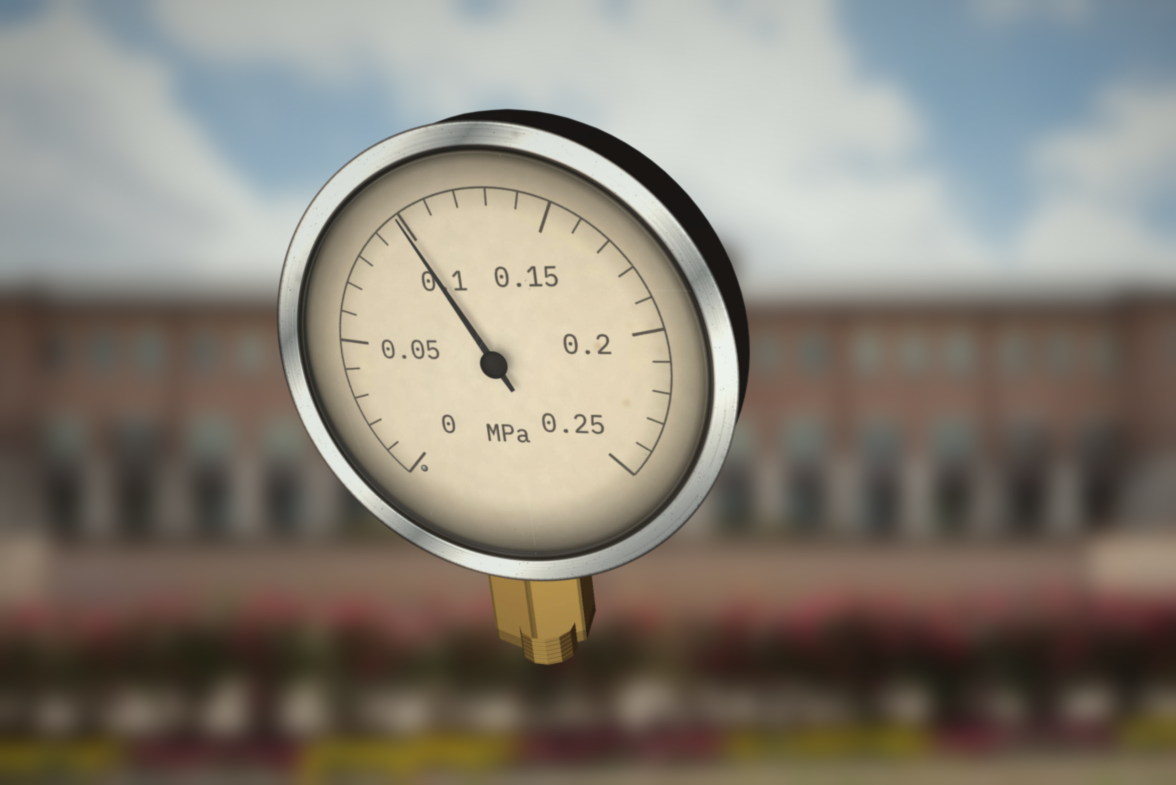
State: 0.1 MPa
